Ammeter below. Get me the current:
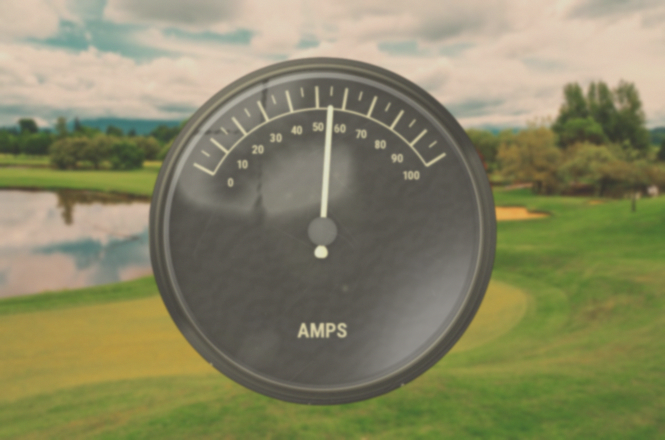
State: 55 A
